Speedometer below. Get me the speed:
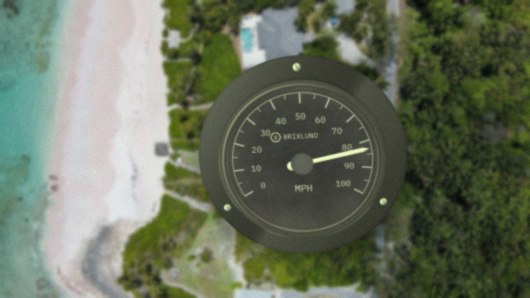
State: 82.5 mph
